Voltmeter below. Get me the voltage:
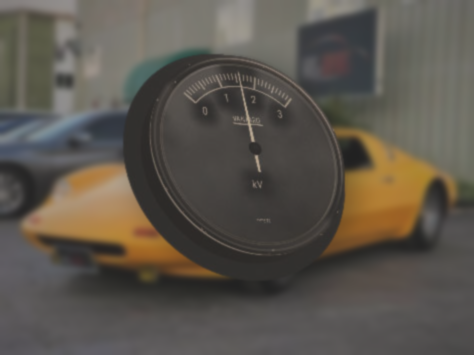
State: 1.5 kV
